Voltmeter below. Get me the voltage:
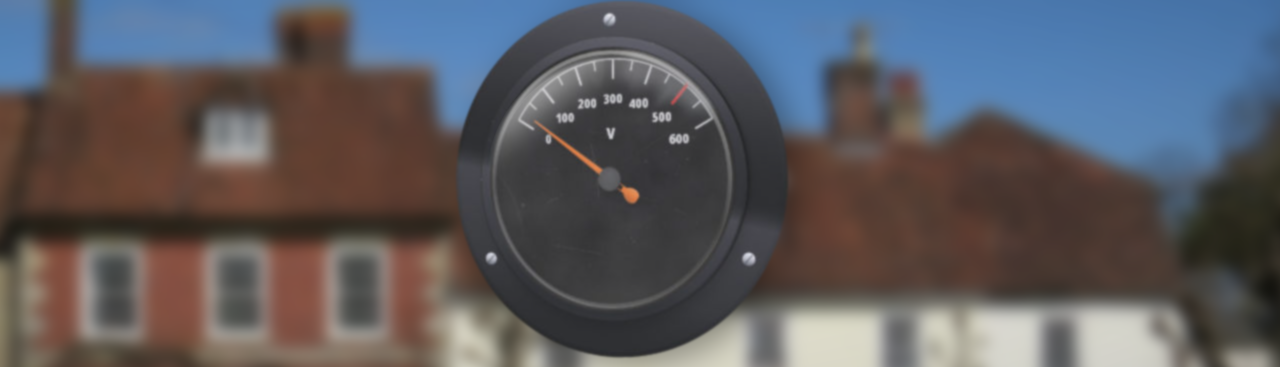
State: 25 V
